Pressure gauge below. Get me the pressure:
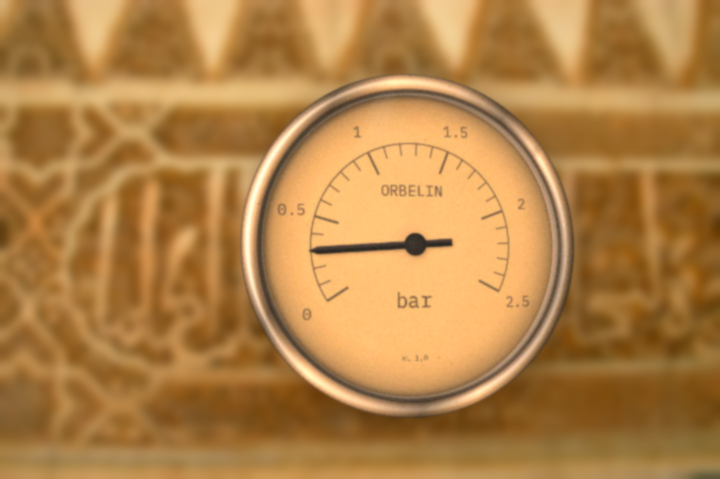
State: 0.3 bar
